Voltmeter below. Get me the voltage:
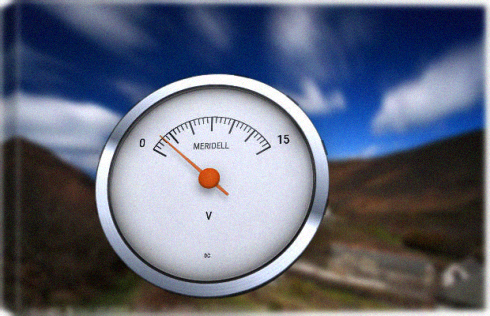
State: 1.5 V
